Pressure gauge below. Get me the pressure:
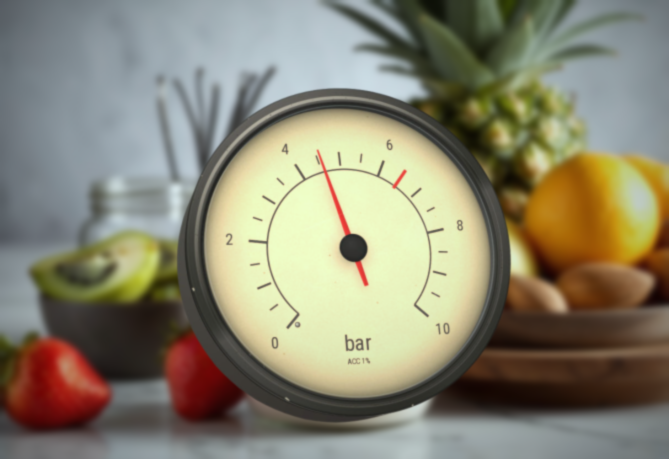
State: 4.5 bar
